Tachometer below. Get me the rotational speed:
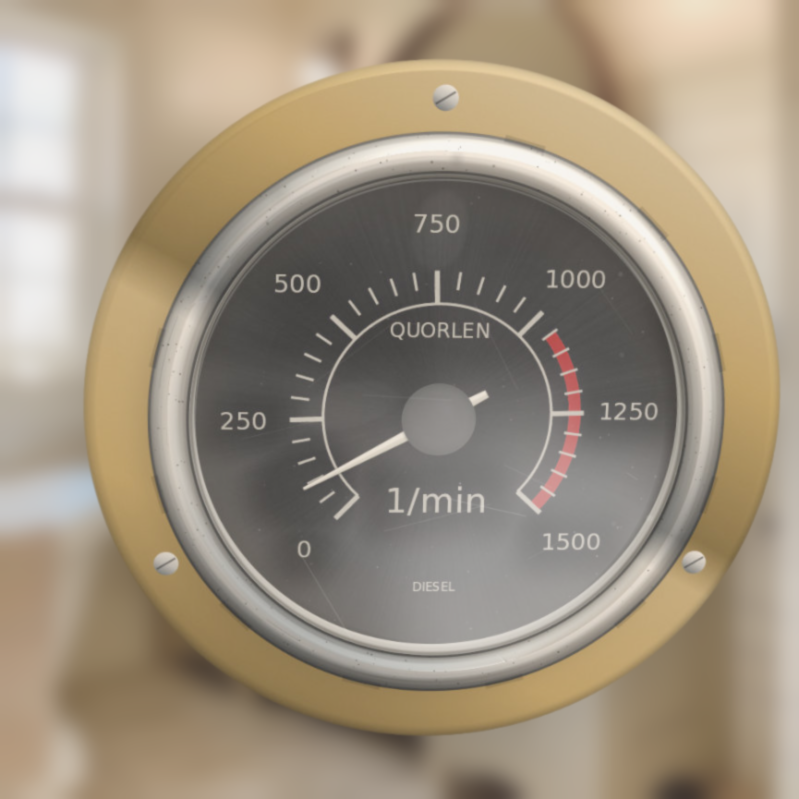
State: 100 rpm
